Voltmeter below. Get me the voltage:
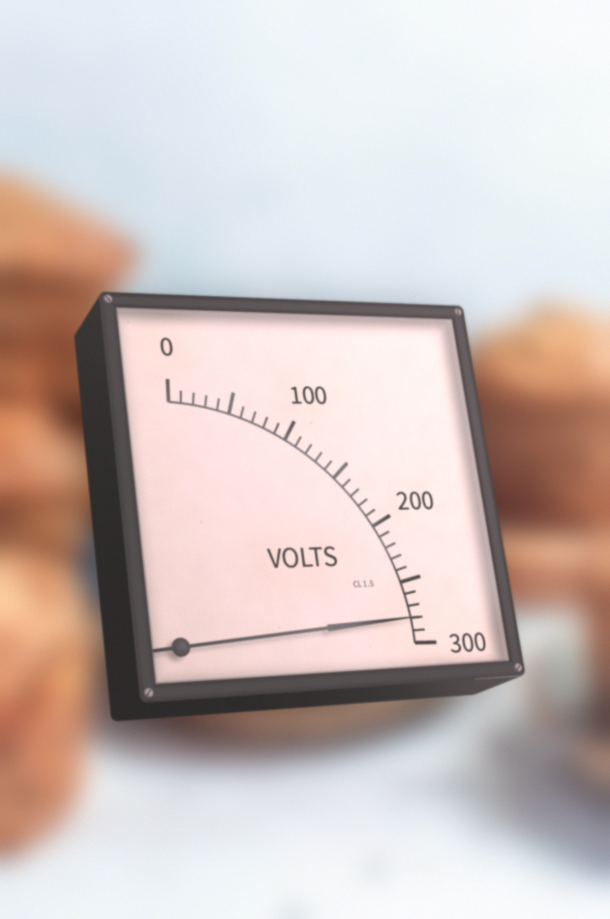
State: 280 V
